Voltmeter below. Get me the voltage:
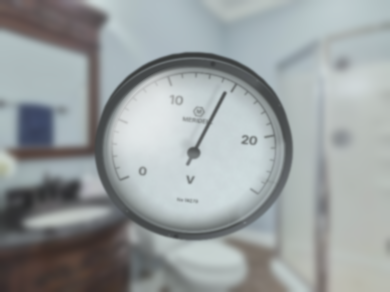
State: 14.5 V
